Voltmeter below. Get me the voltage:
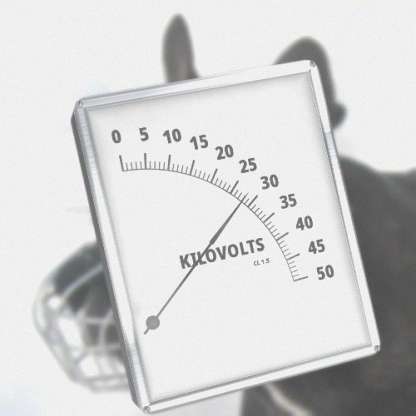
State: 28 kV
